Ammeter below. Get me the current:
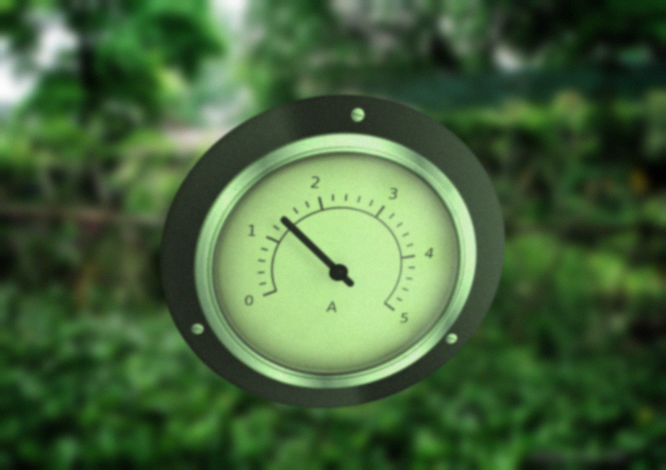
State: 1.4 A
